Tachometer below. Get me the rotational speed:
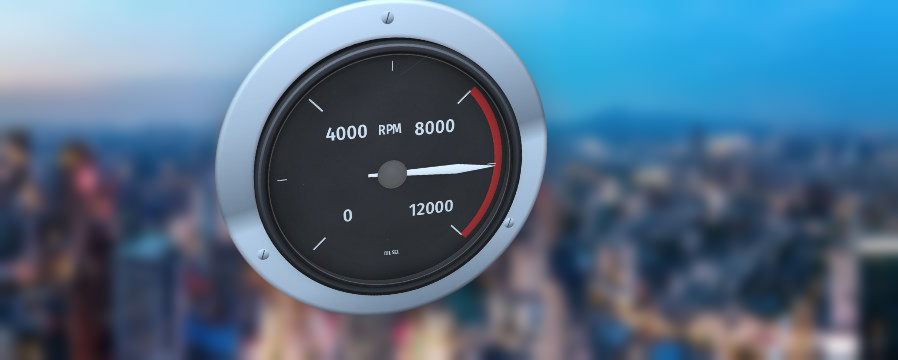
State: 10000 rpm
